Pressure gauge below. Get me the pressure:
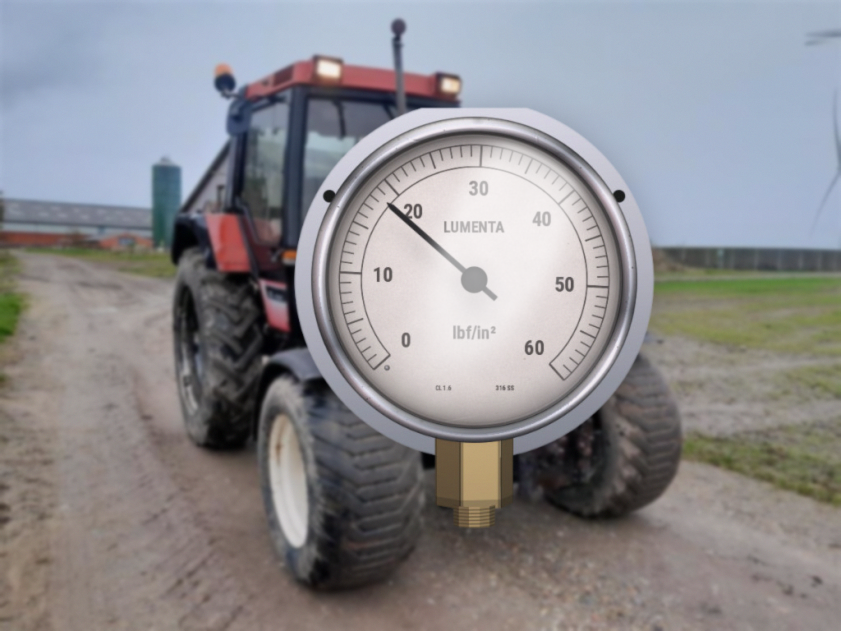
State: 18.5 psi
